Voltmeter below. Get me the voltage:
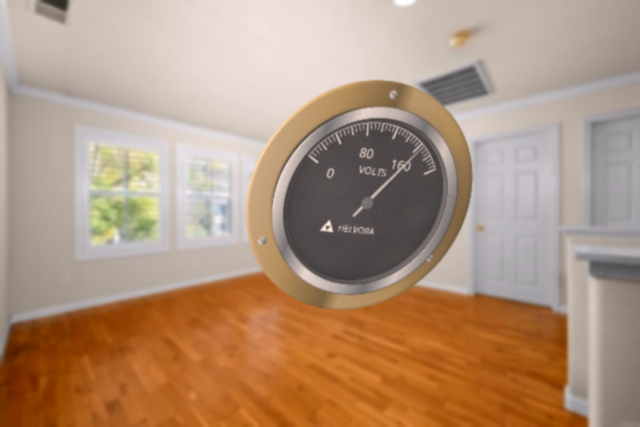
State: 160 V
